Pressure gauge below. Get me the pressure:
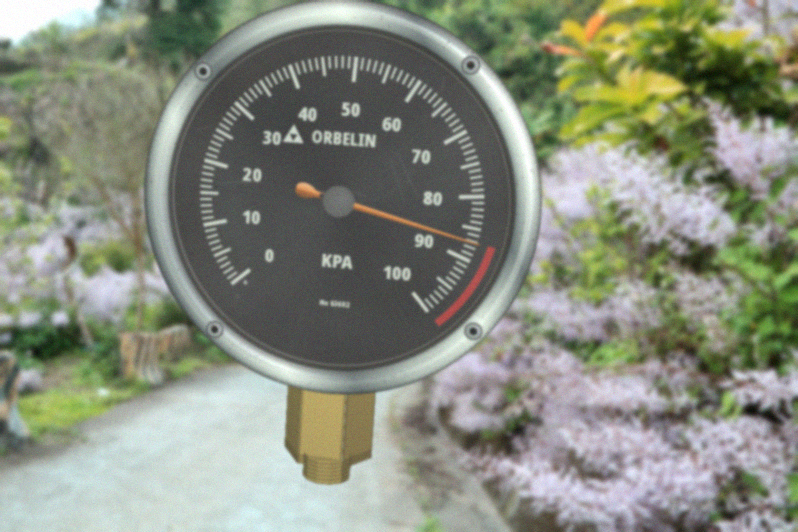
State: 87 kPa
